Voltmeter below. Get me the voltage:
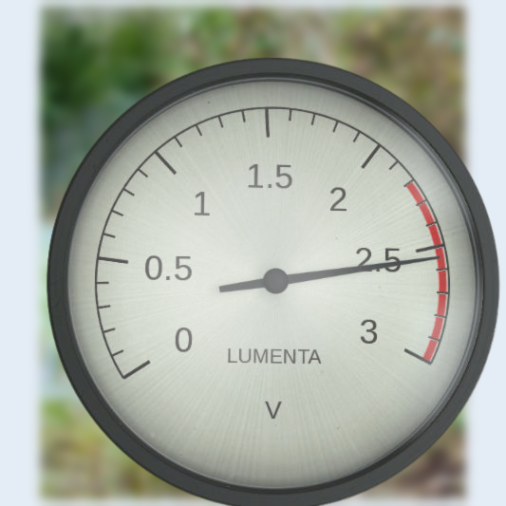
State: 2.55 V
